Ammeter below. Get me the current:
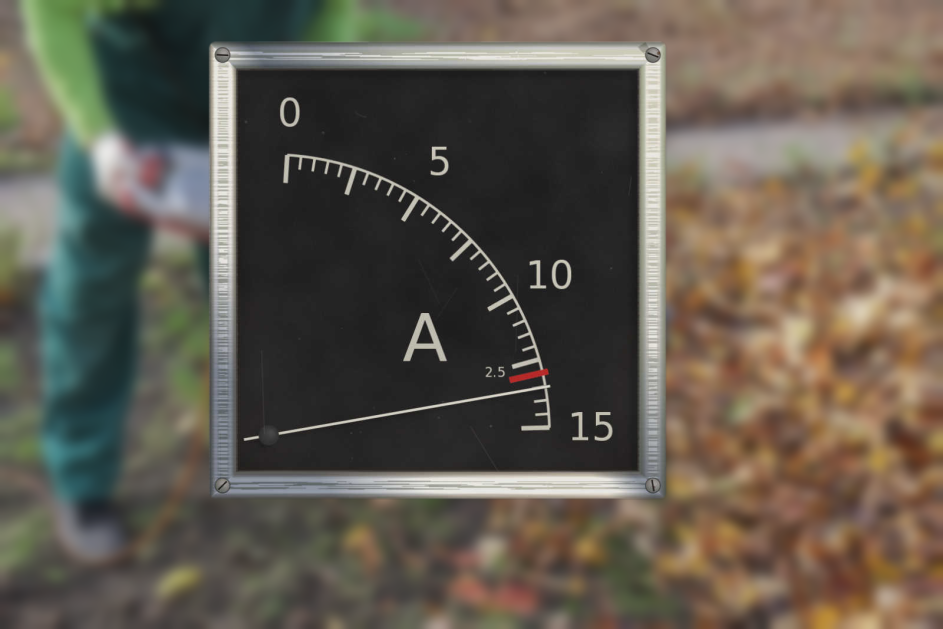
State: 13.5 A
